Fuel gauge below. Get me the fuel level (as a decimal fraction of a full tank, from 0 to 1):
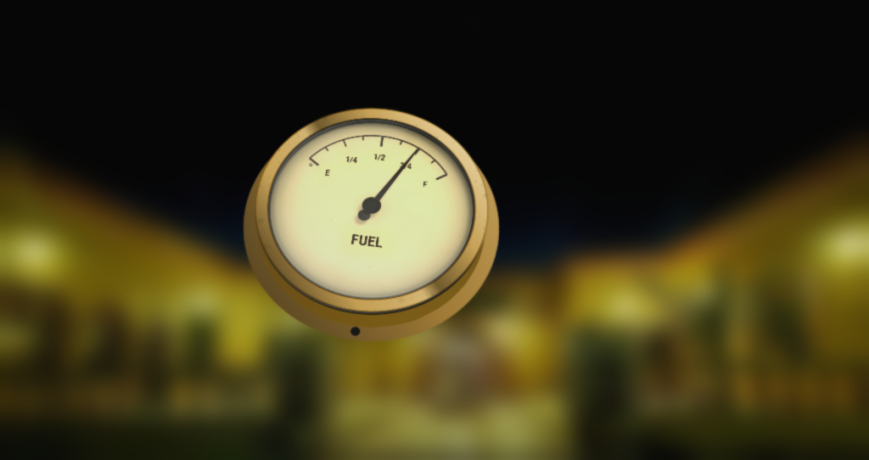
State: 0.75
